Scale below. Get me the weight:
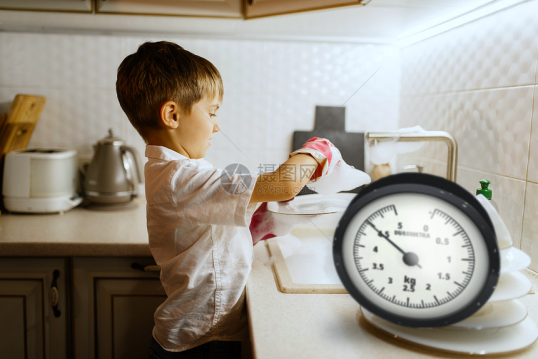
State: 4.5 kg
